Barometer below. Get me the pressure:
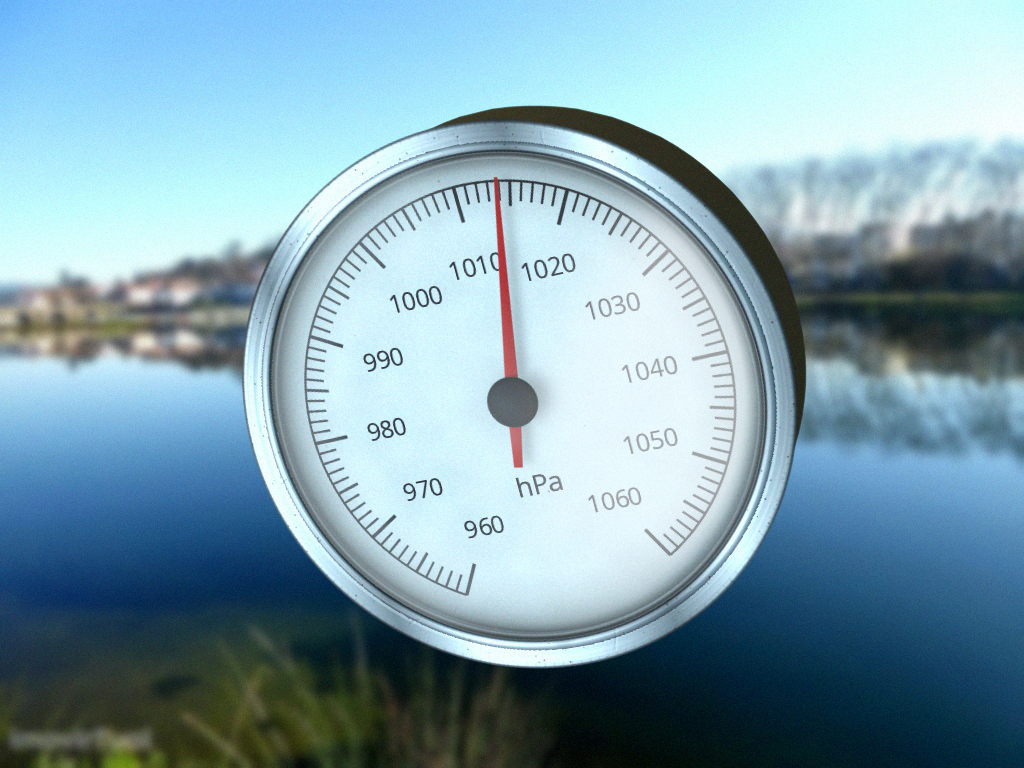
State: 1014 hPa
